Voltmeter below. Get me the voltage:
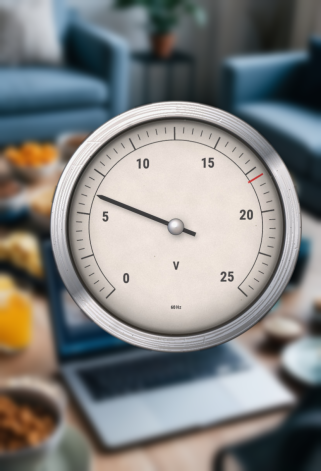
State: 6.25 V
